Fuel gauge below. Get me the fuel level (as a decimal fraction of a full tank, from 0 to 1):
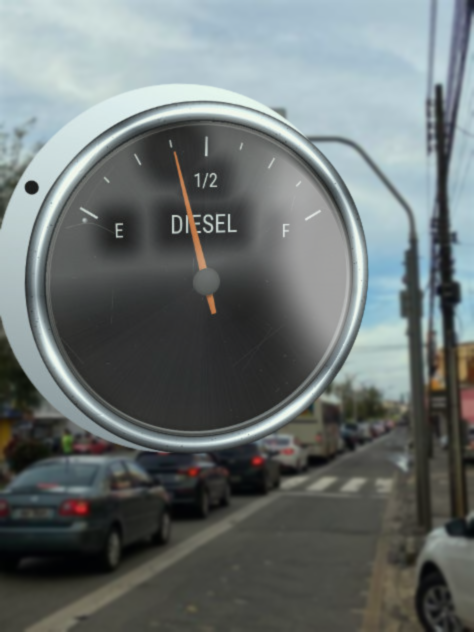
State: 0.375
